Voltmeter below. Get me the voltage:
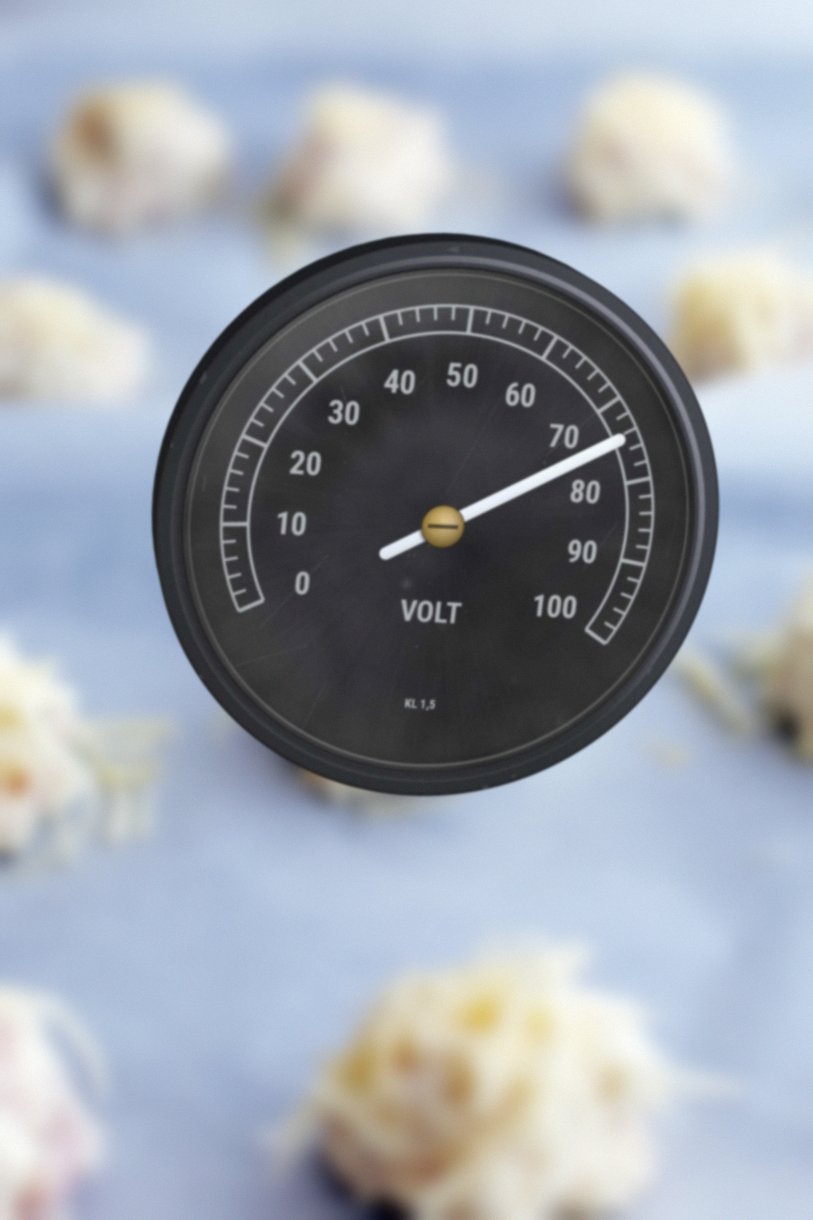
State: 74 V
